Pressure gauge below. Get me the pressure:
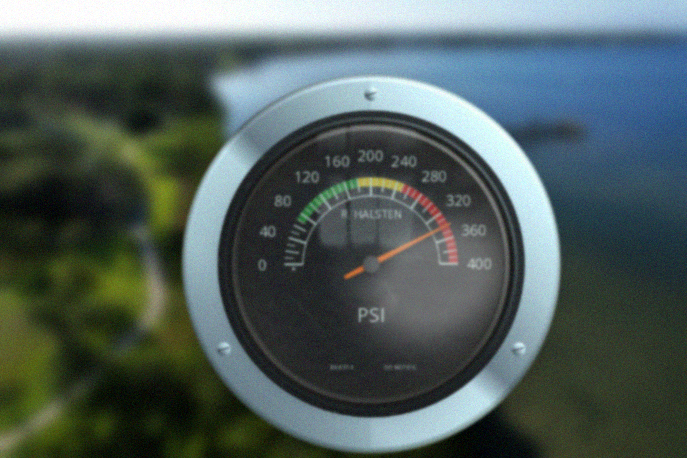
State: 340 psi
